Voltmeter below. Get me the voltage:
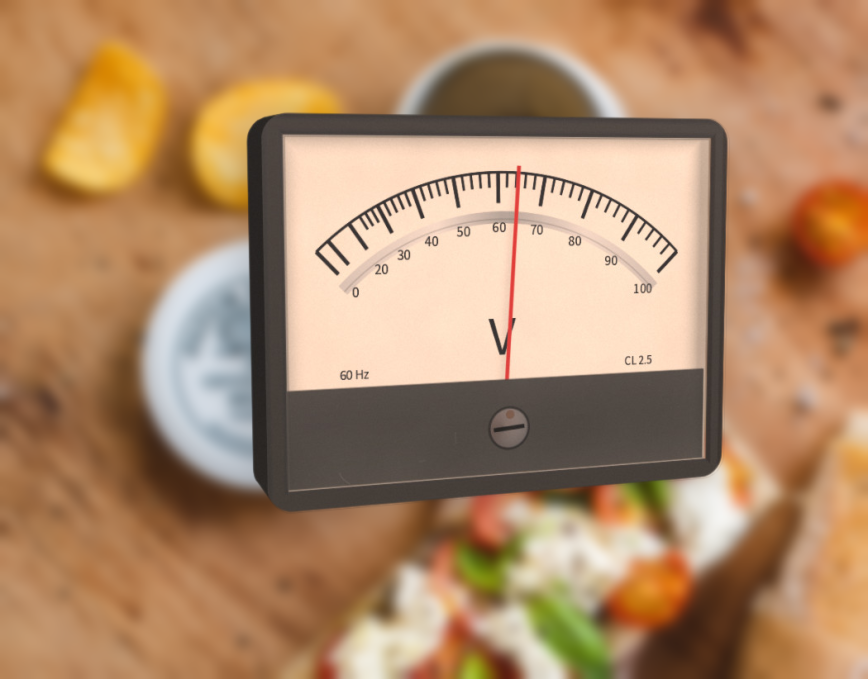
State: 64 V
